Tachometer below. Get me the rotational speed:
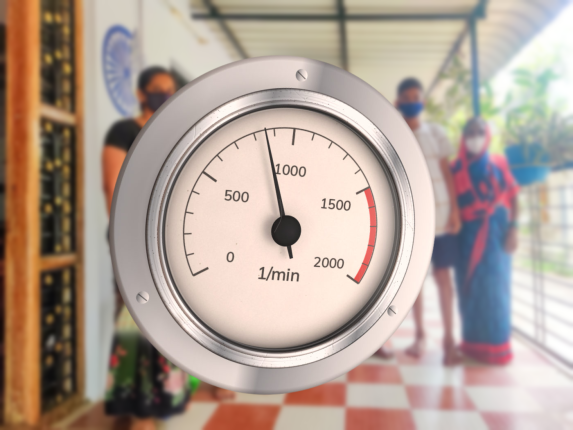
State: 850 rpm
